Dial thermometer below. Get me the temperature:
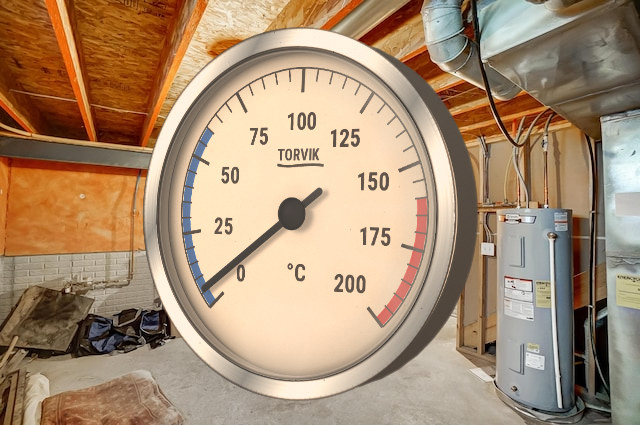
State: 5 °C
